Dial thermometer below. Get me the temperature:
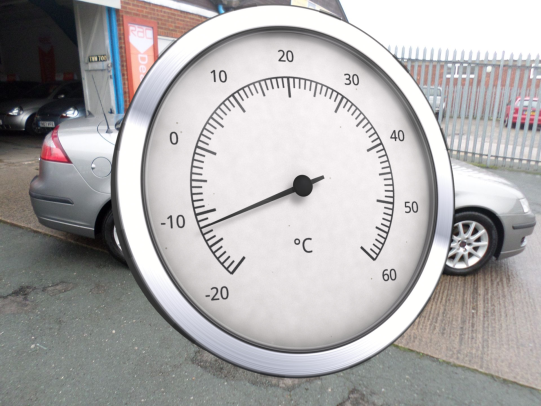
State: -12 °C
